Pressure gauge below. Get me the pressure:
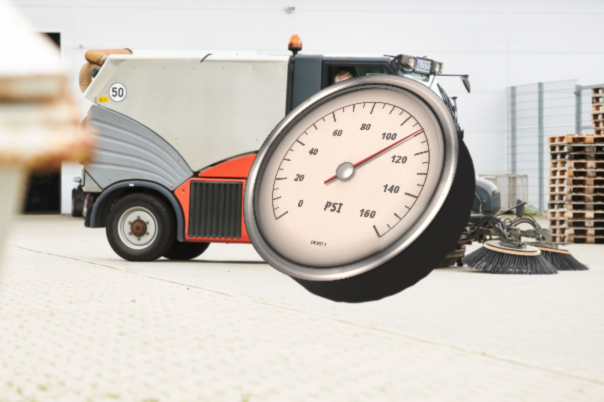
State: 110 psi
